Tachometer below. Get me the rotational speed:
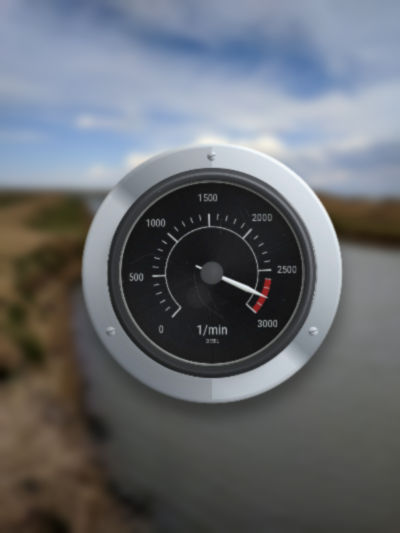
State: 2800 rpm
